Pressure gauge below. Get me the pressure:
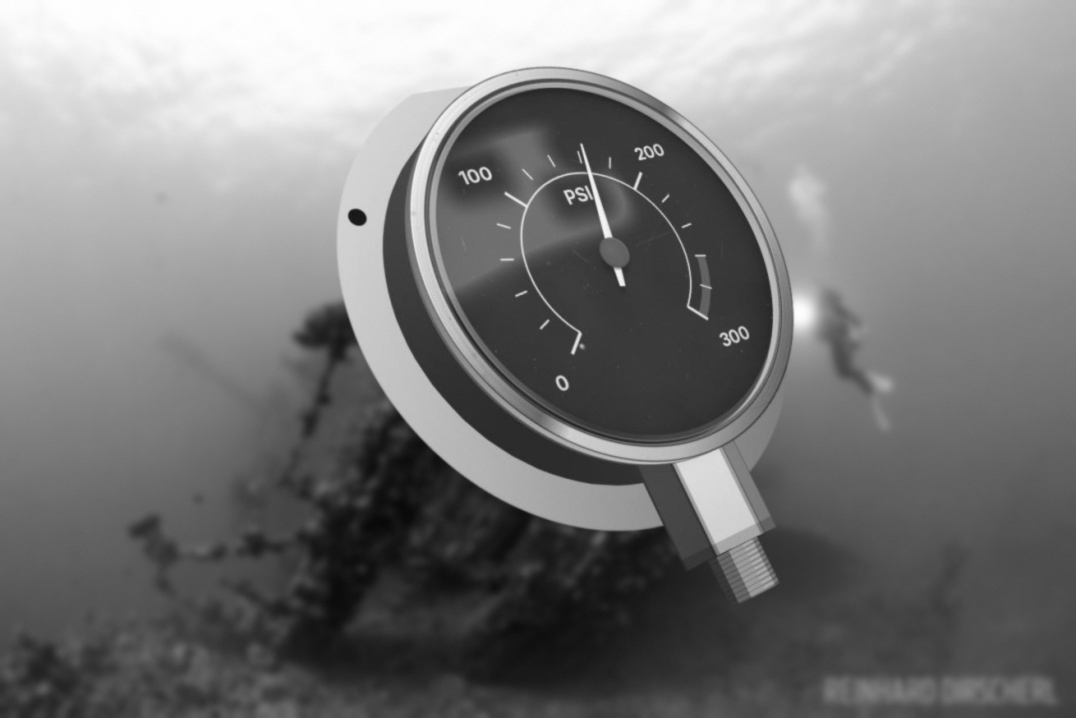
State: 160 psi
